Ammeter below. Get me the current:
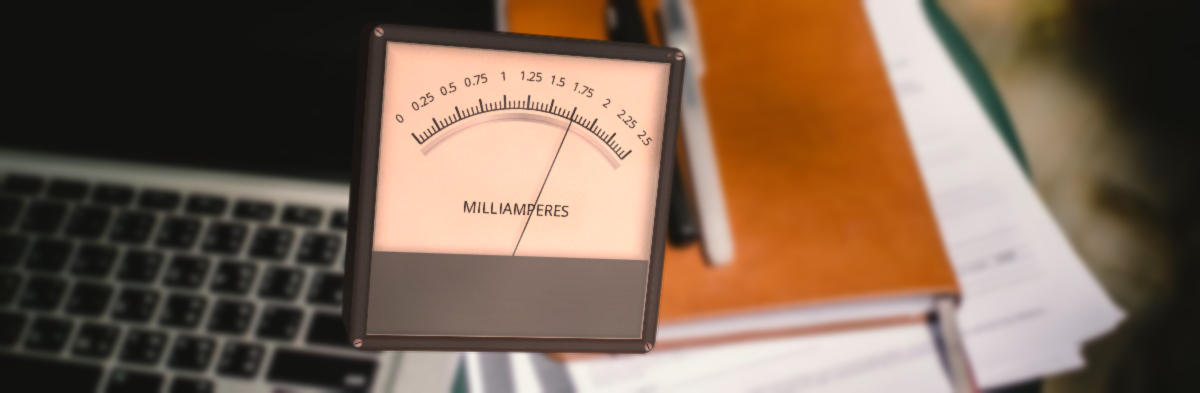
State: 1.75 mA
